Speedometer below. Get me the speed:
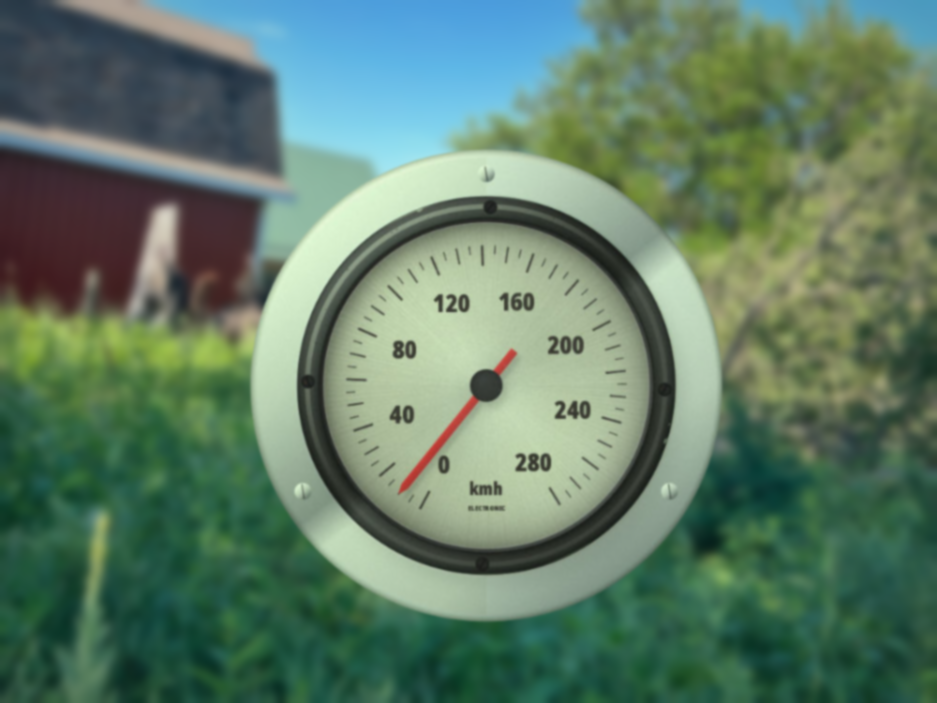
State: 10 km/h
